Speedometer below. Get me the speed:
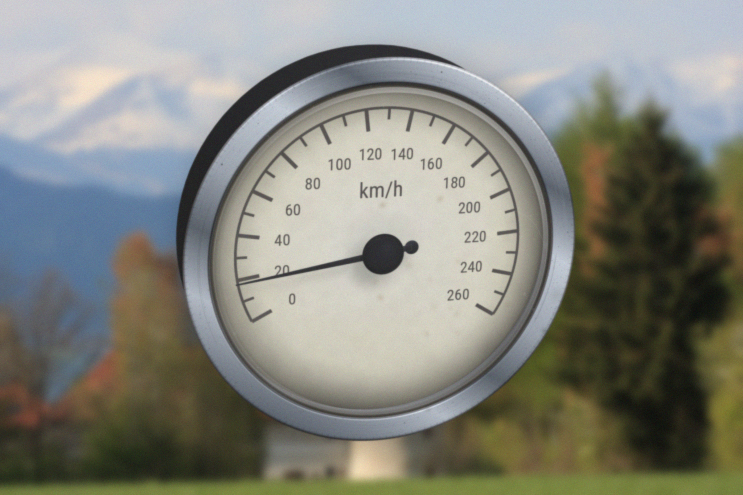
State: 20 km/h
